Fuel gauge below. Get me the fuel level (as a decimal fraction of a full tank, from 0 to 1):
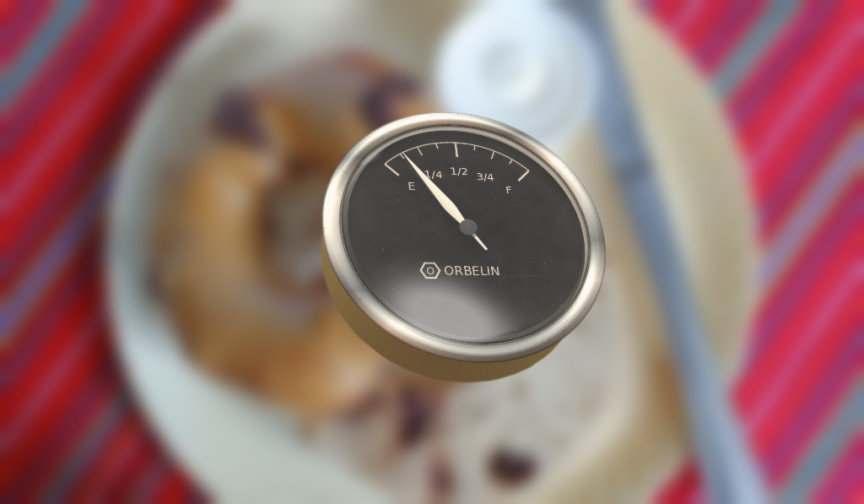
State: 0.125
